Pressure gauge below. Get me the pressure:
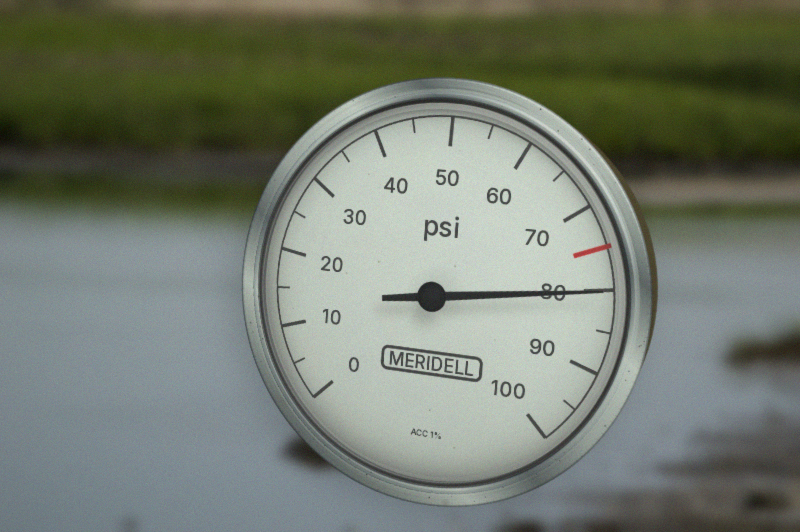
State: 80 psi
